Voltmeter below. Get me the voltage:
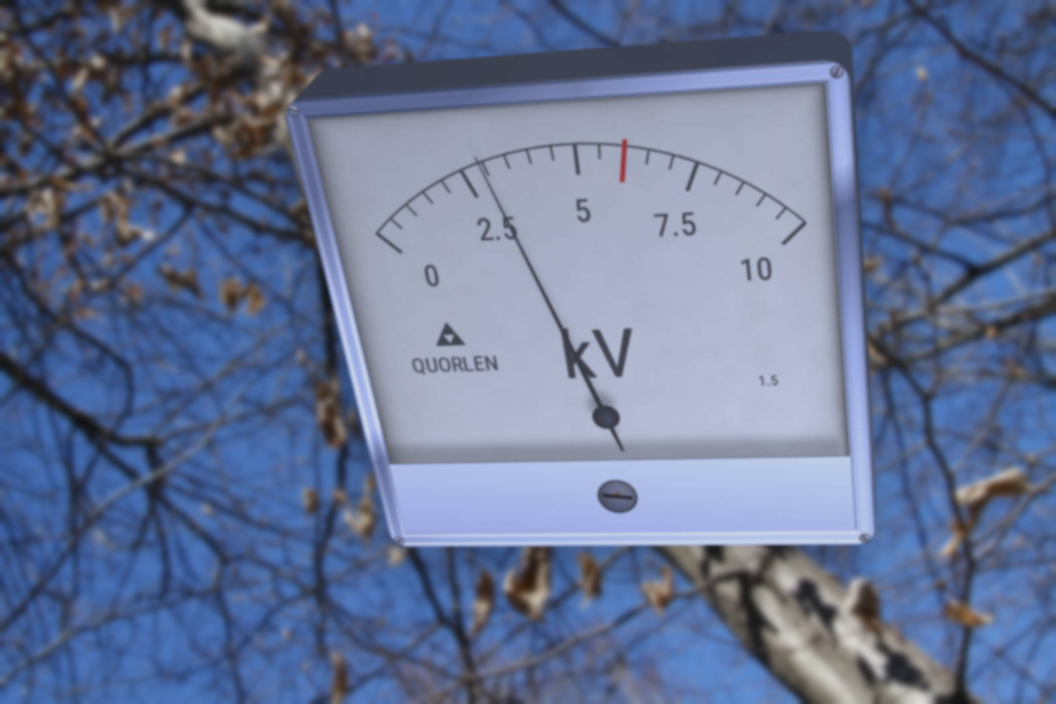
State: 3 kV
